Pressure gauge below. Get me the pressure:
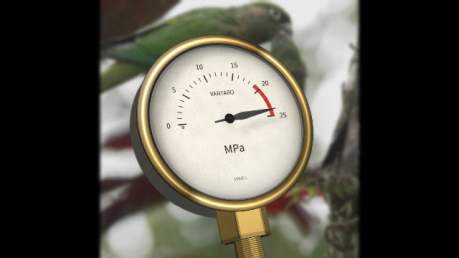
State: 24 MPa
